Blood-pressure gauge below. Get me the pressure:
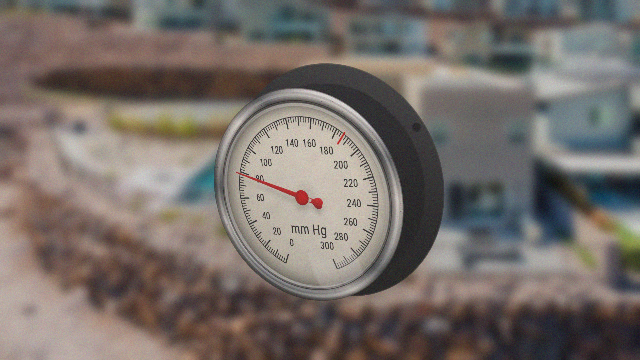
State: 80 mmHg
